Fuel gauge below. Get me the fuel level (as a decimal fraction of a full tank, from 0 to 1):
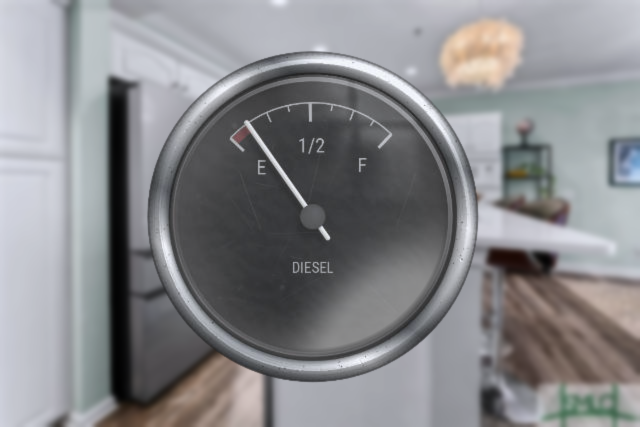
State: 0.125
